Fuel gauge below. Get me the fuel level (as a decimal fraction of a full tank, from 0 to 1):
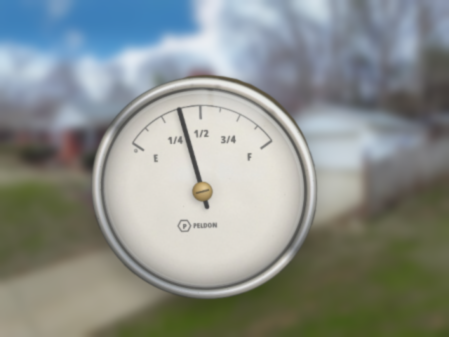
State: 0.375
